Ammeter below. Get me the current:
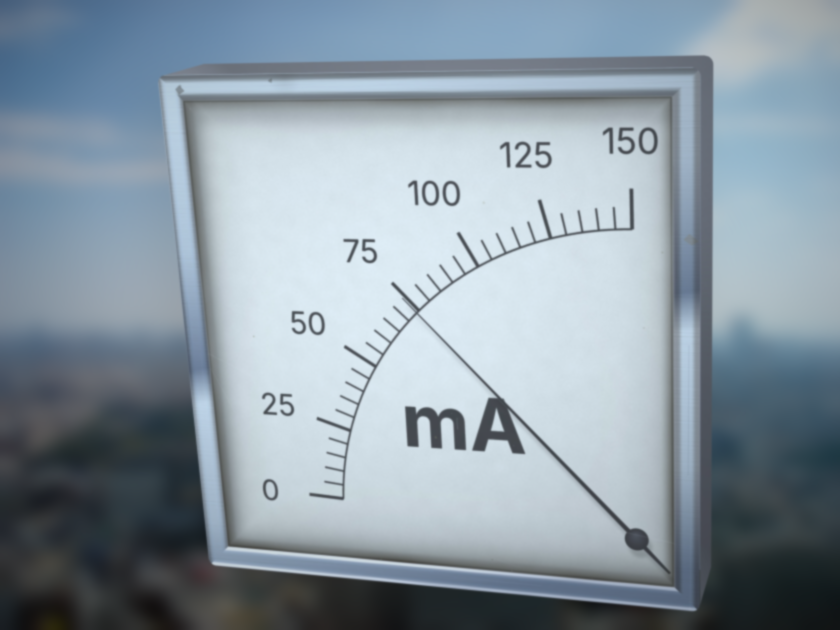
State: 75 mA
